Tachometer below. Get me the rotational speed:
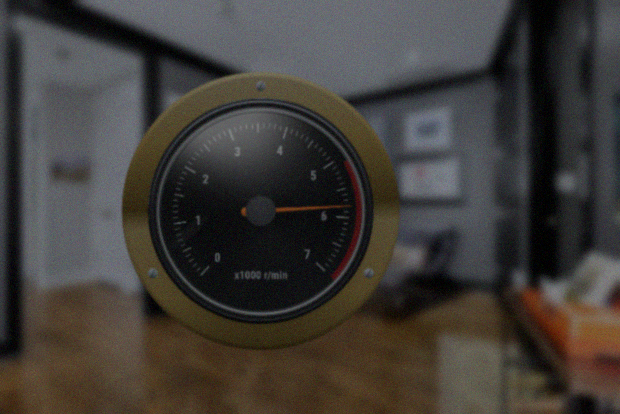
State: 5800 rpm
